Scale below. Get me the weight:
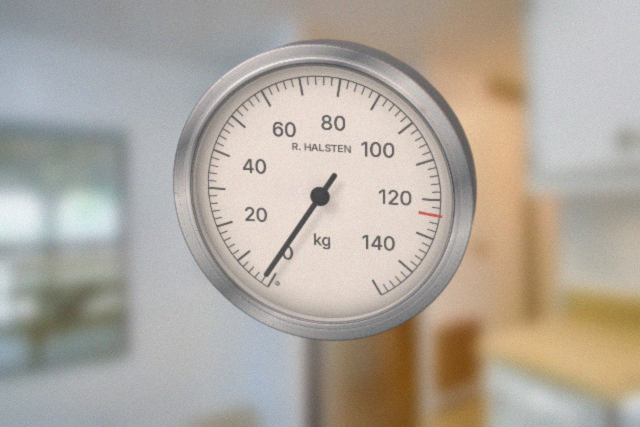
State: 2 kg
